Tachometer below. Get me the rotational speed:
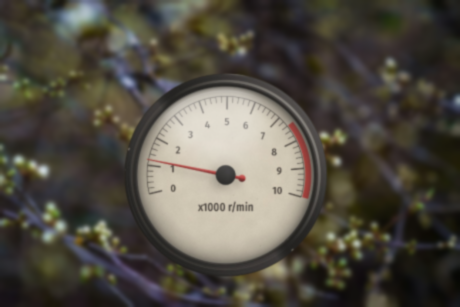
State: 1200 rpm
